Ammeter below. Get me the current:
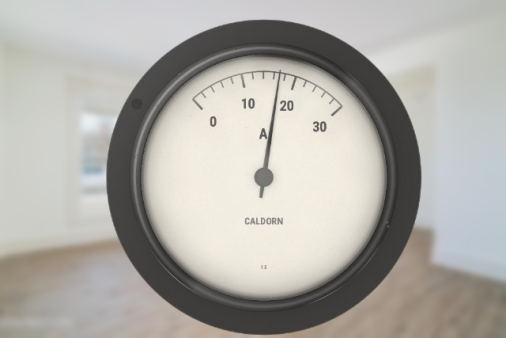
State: 17 A
